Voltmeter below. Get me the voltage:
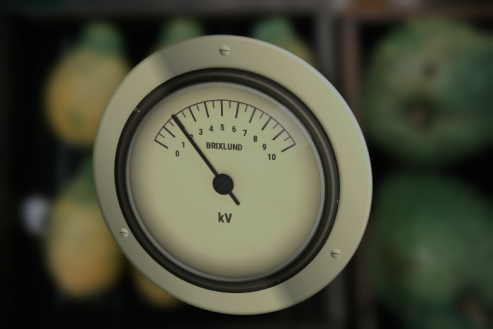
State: 2 kV
